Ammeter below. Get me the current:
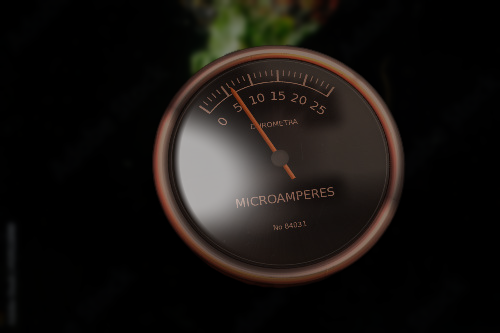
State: 6 µA
